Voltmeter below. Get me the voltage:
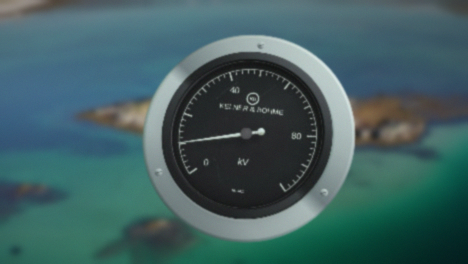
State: 10 kV
